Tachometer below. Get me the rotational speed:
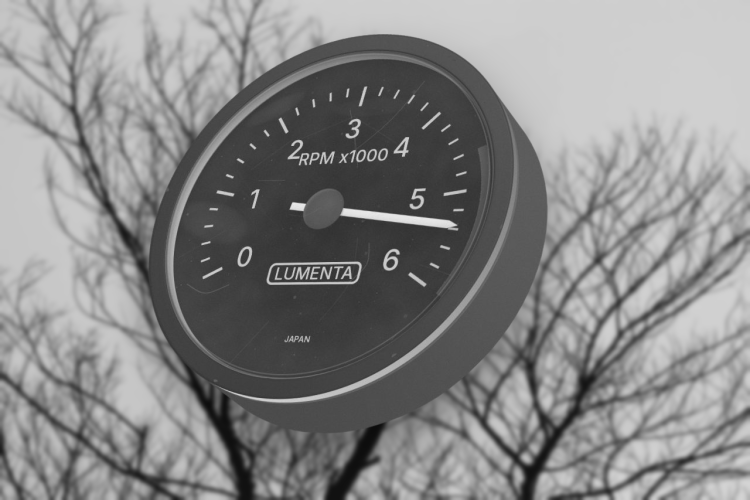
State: 5400 rpm
